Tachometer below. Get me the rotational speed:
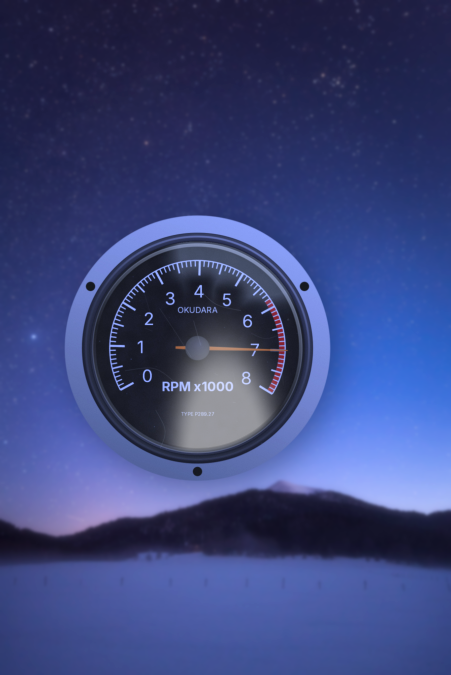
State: 7000 rpm
